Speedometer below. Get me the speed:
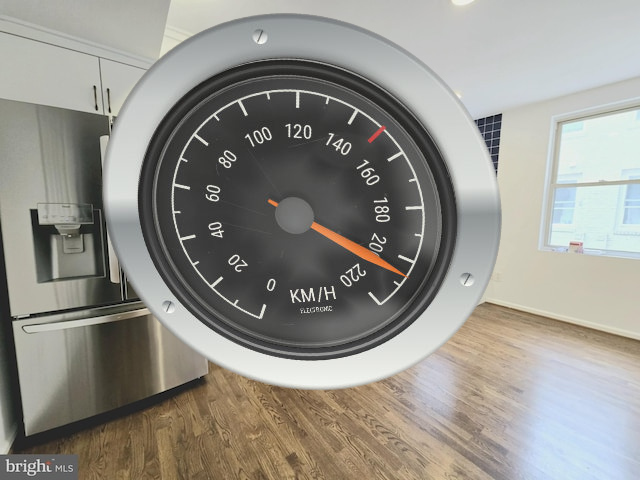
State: 205 km/h
